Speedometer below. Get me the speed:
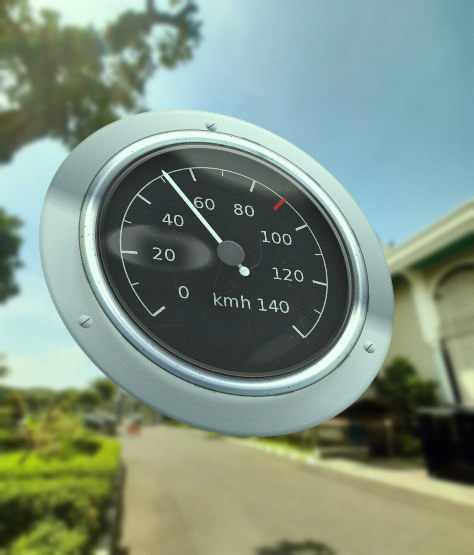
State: 50 km/h
